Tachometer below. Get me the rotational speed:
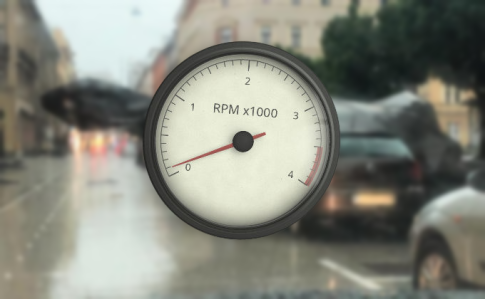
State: 100 rpm
